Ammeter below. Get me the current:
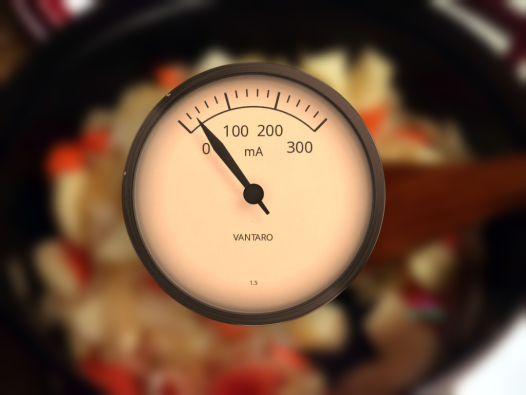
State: 30 mA
